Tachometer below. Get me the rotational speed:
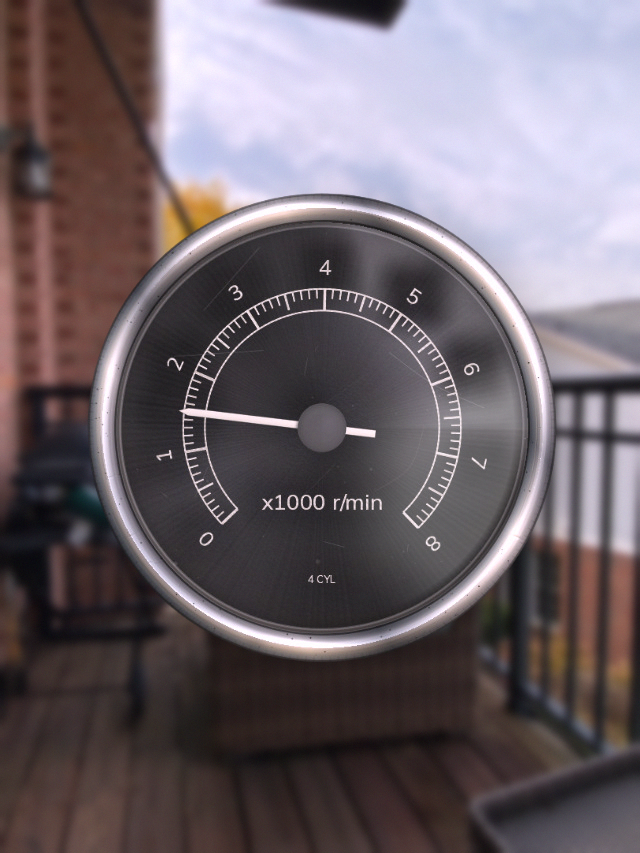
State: 1500 rpm
